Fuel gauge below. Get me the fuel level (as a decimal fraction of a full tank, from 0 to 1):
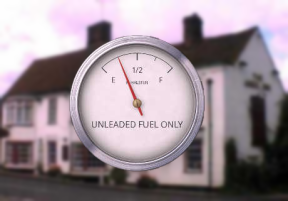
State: 0.25
